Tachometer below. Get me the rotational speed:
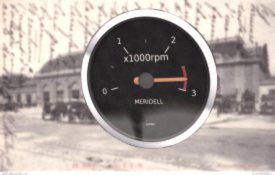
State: 2750 rpm
